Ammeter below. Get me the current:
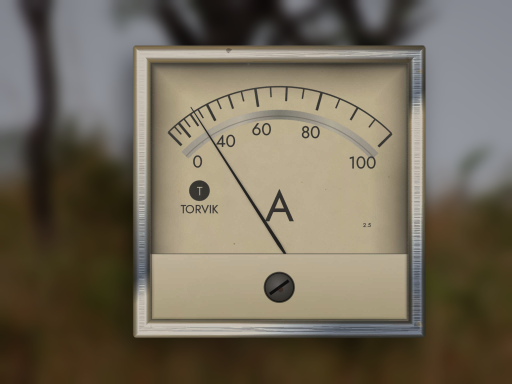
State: 32.5 A
